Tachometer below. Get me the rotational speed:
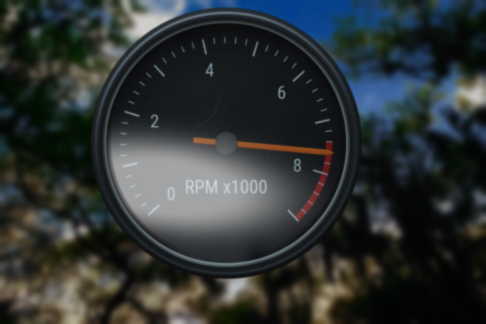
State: 7600 rpm
